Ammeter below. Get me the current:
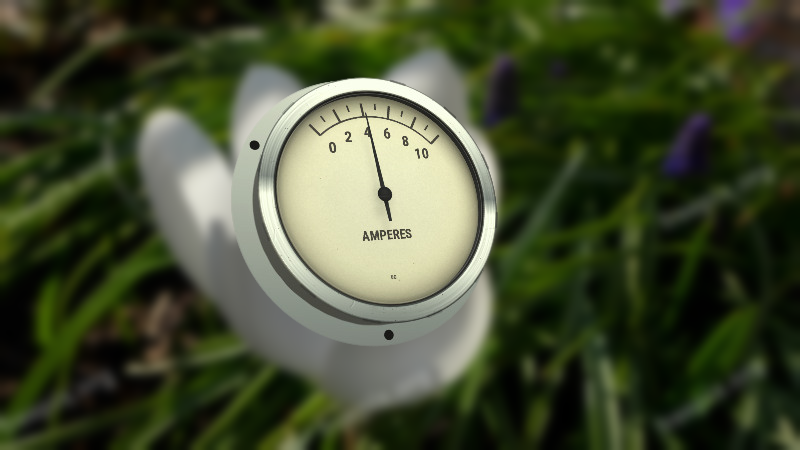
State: 4 A
